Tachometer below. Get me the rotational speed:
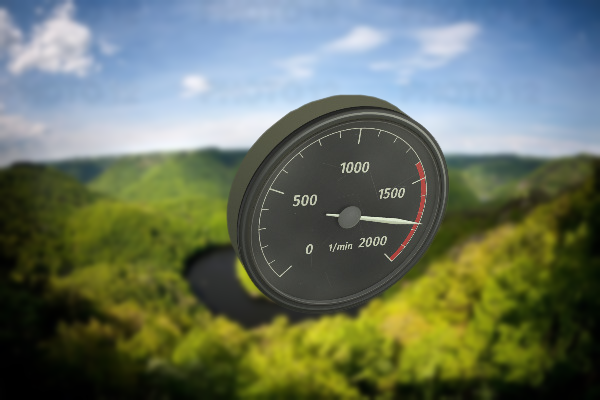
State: 1750 rpm
